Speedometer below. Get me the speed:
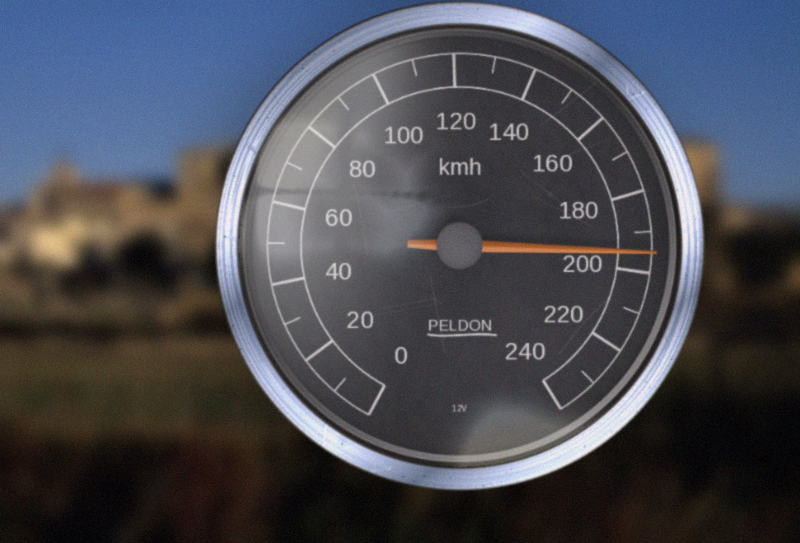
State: 195 km/h
